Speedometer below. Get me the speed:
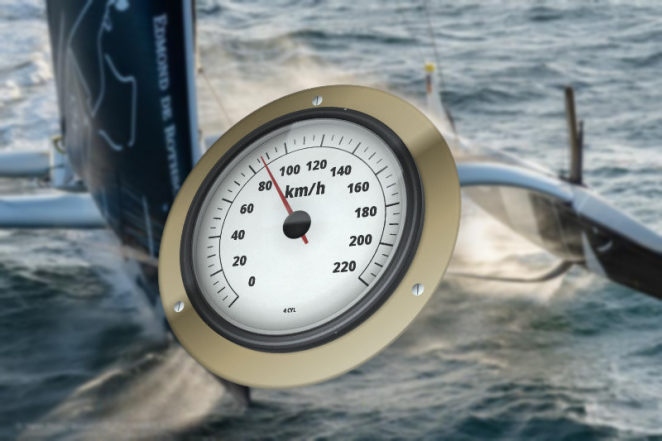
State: 87.5 km/h
